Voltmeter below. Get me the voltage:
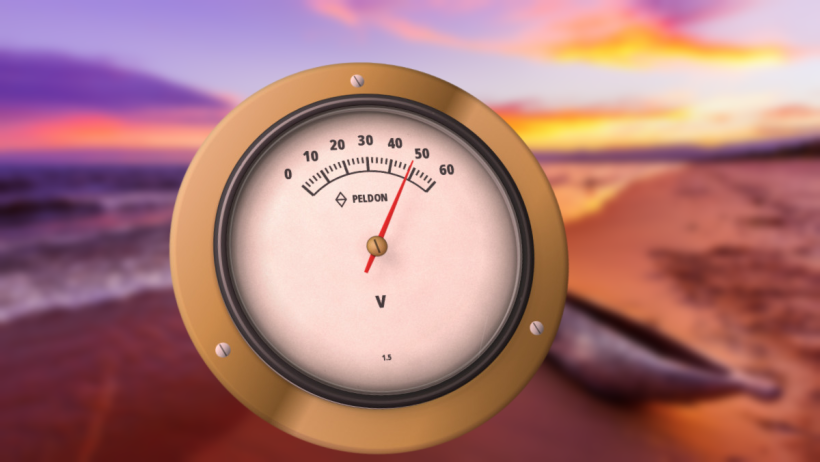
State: 48 V
